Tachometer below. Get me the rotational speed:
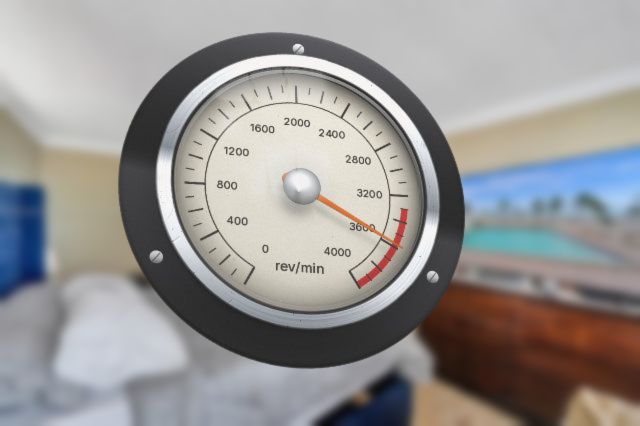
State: 3600 rpm
